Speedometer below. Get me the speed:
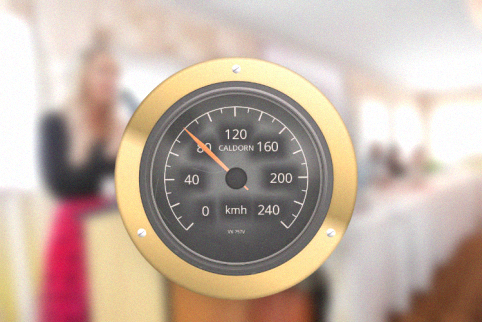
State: 80 km/h
